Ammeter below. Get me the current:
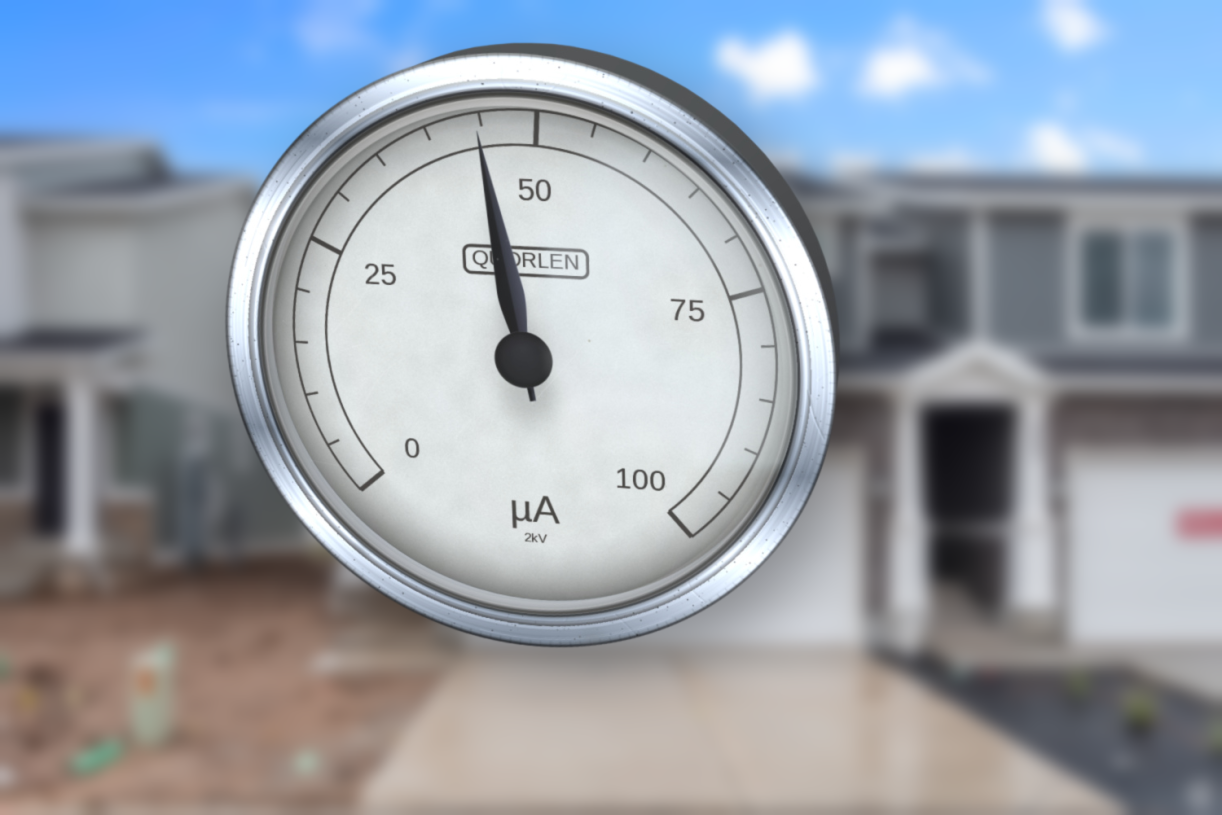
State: 45 µA
